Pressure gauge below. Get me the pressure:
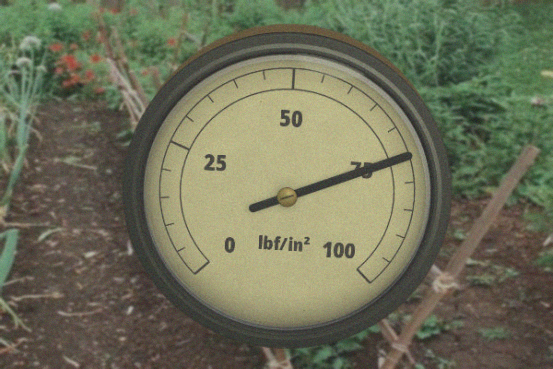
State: 75 psi
